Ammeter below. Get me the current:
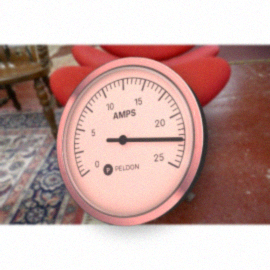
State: 22.5 A
